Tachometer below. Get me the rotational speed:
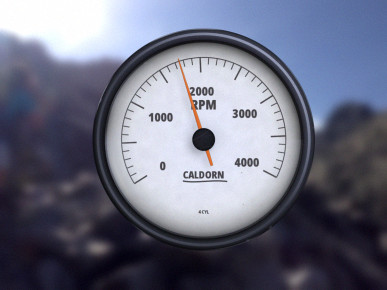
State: 1750 rpm
